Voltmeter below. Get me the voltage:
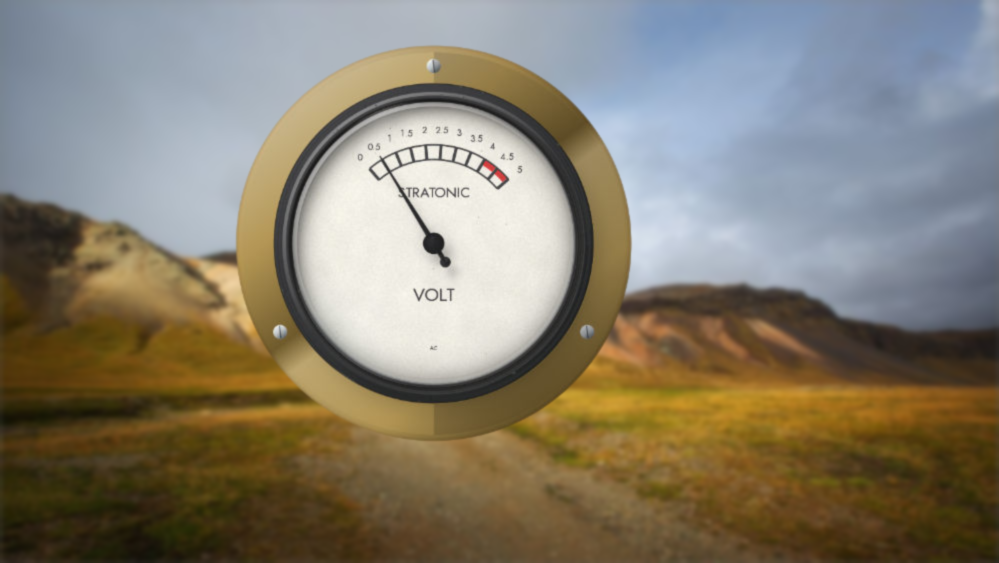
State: 0.5 V
